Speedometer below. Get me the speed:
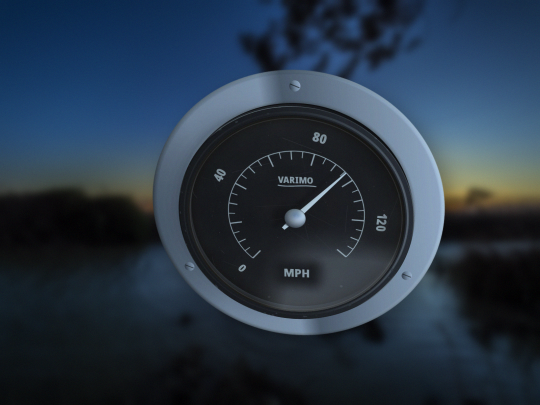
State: 95 mph
